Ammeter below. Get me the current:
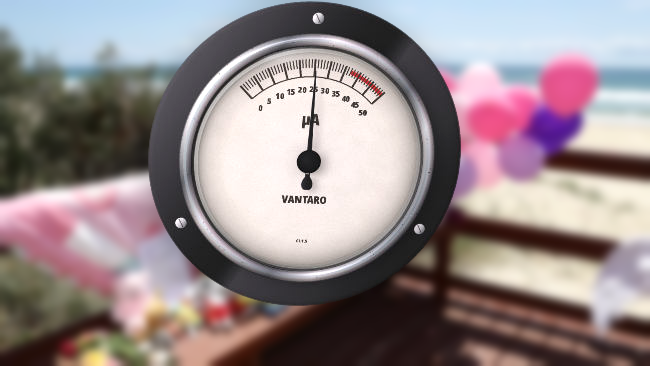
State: 25 µA
